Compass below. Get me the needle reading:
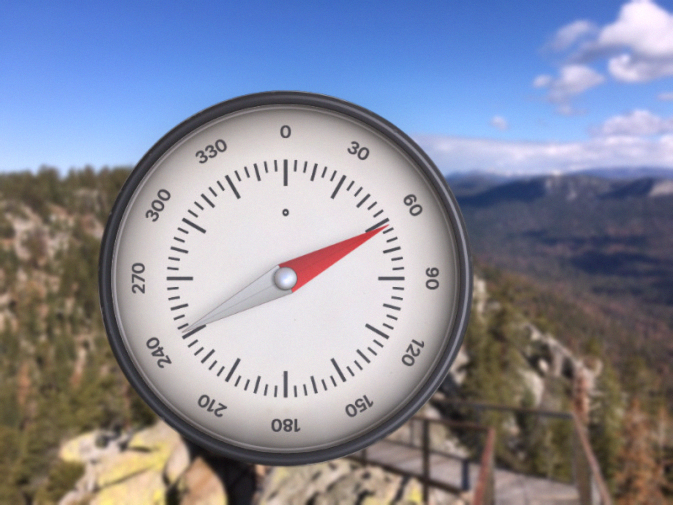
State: 62.5 °
